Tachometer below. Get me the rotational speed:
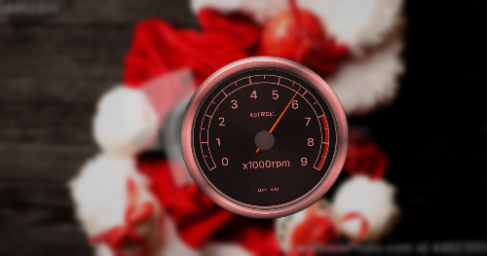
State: 5750 rpm
